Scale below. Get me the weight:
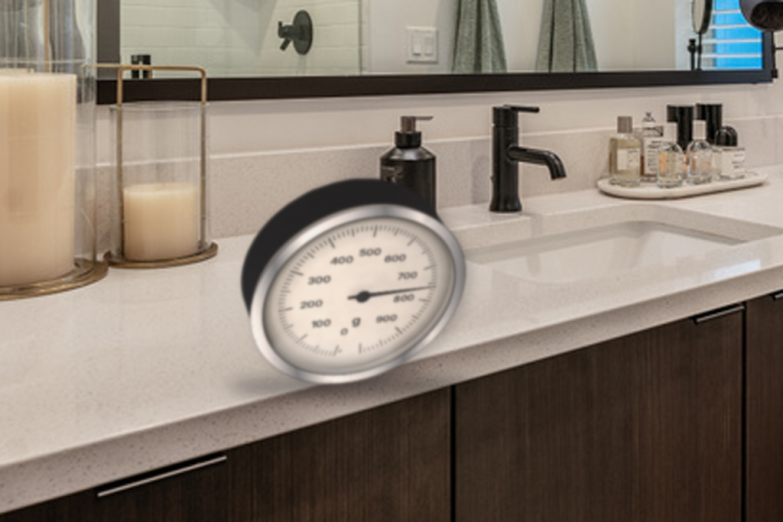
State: 750 g
